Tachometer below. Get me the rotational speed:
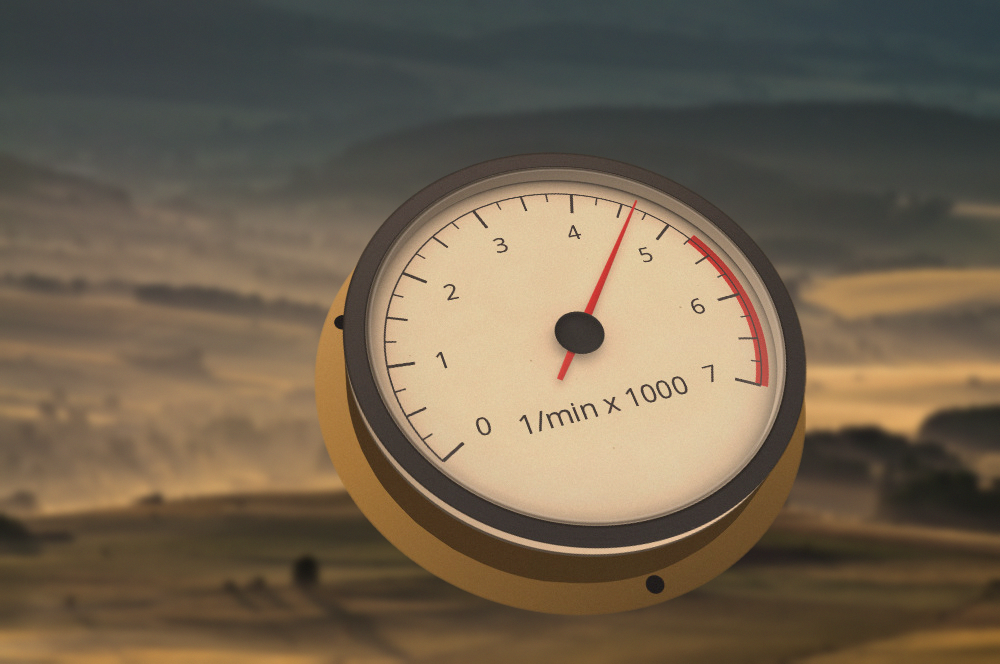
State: 4625 rpm
